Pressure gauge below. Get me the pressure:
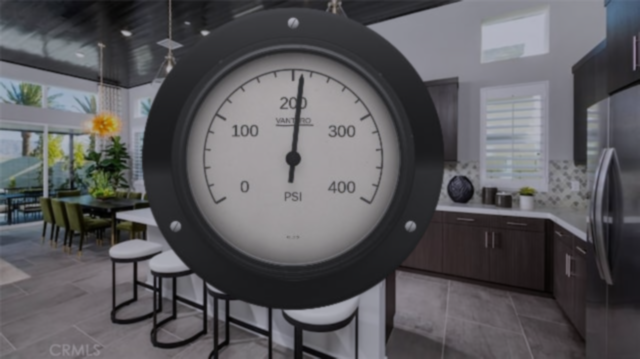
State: 210 psi
